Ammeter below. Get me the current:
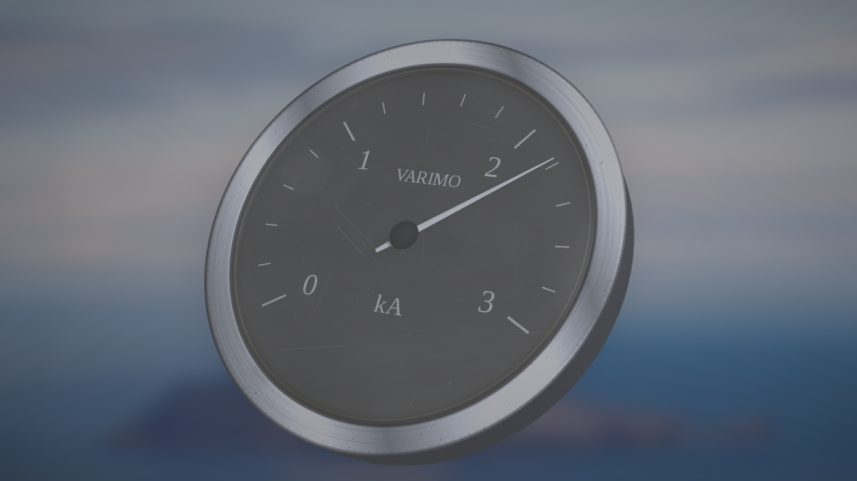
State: 2.2 kA
